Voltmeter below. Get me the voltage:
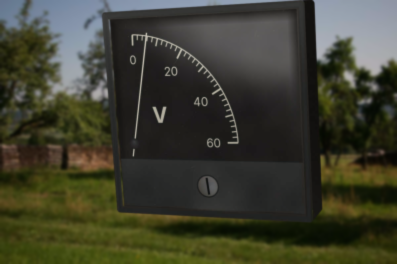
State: 6 V
